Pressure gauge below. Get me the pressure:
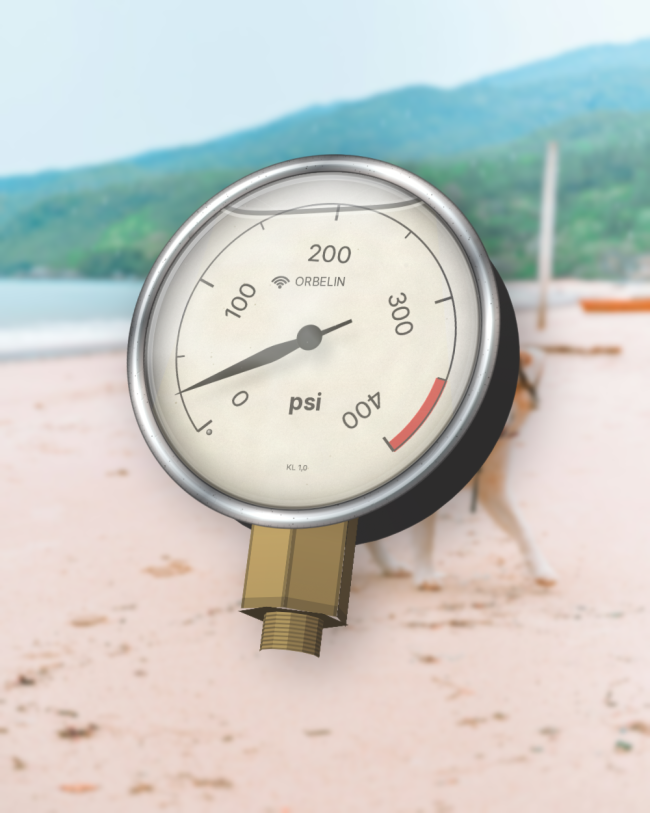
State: 25 psi
